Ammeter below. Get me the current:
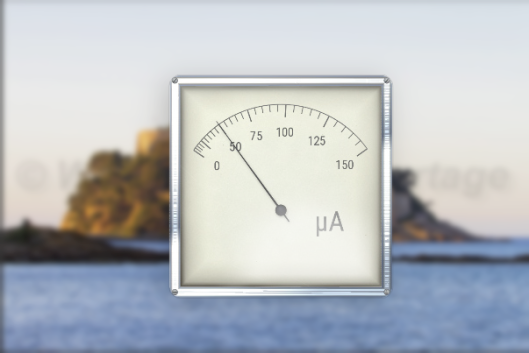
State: 50 µA
